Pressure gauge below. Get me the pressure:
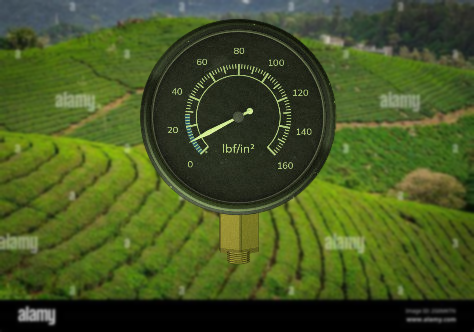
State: 10 psi
